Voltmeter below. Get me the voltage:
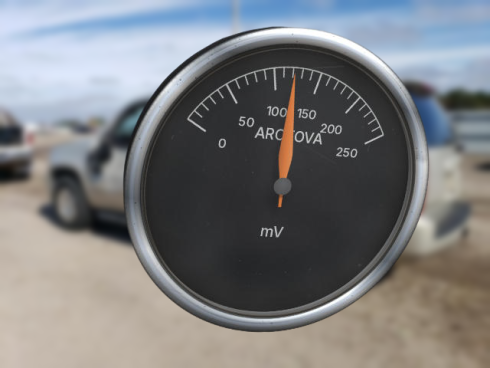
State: 120 mV
